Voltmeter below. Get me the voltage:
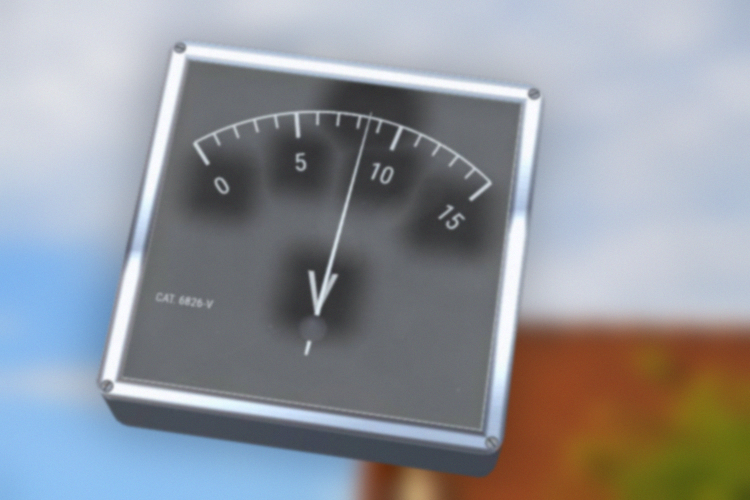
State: 8.5 V
